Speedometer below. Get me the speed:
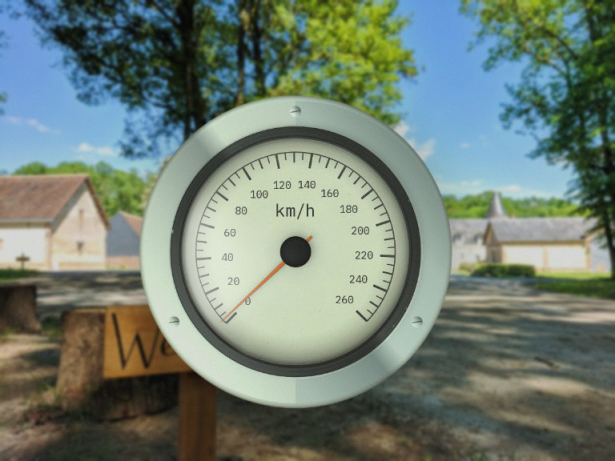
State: 2.5 km/h
